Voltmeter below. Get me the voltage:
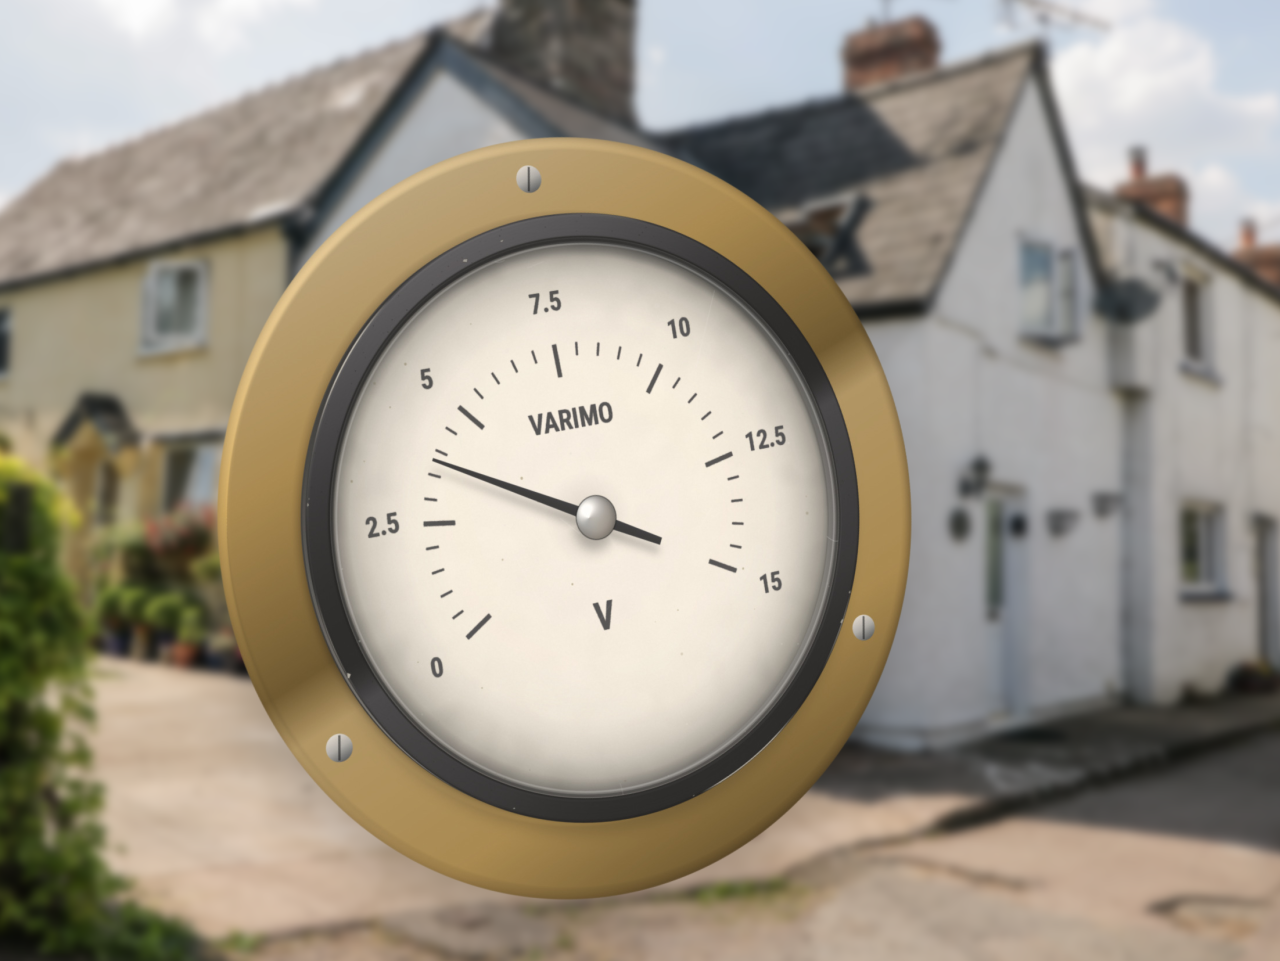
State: 3.75 V
